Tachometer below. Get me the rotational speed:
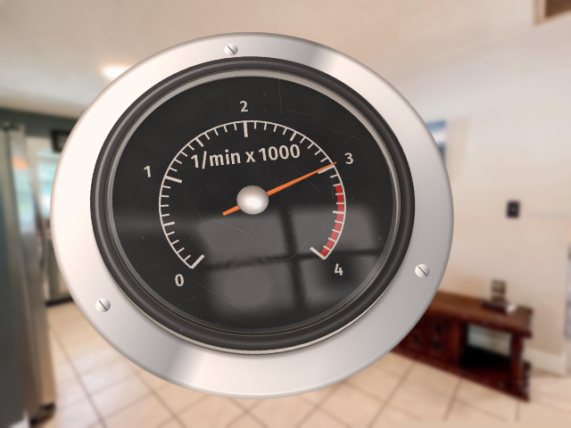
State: 3000 rpm
